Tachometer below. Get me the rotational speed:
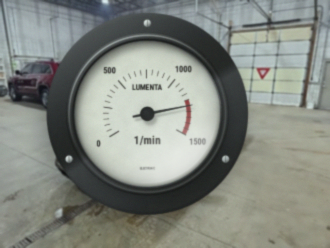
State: 1250 rpm
